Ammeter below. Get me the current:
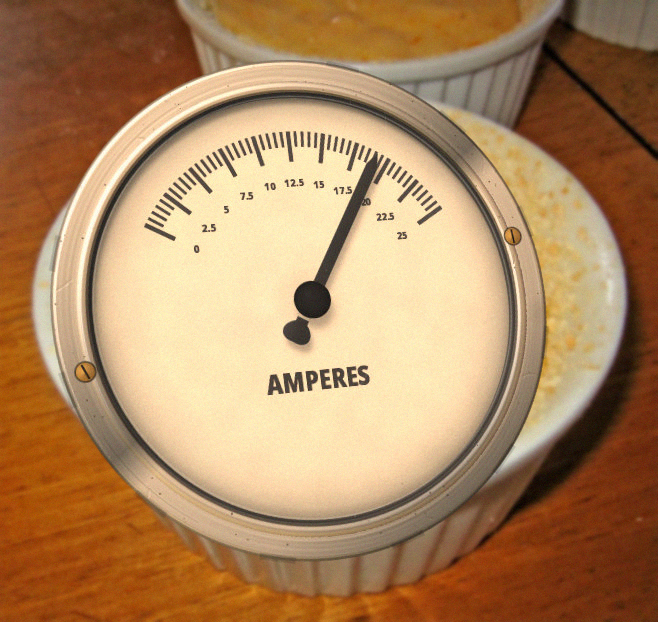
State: 19 A
